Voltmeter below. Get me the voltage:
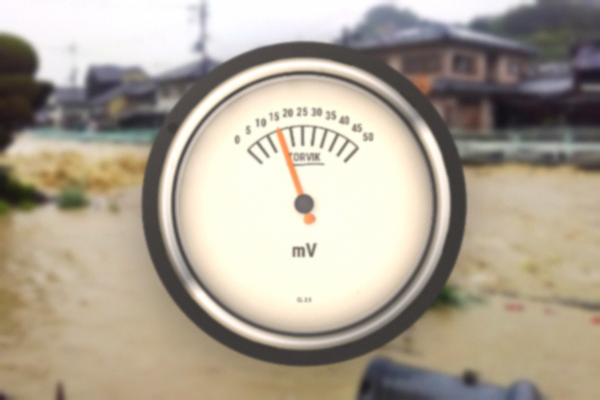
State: 15 mV
